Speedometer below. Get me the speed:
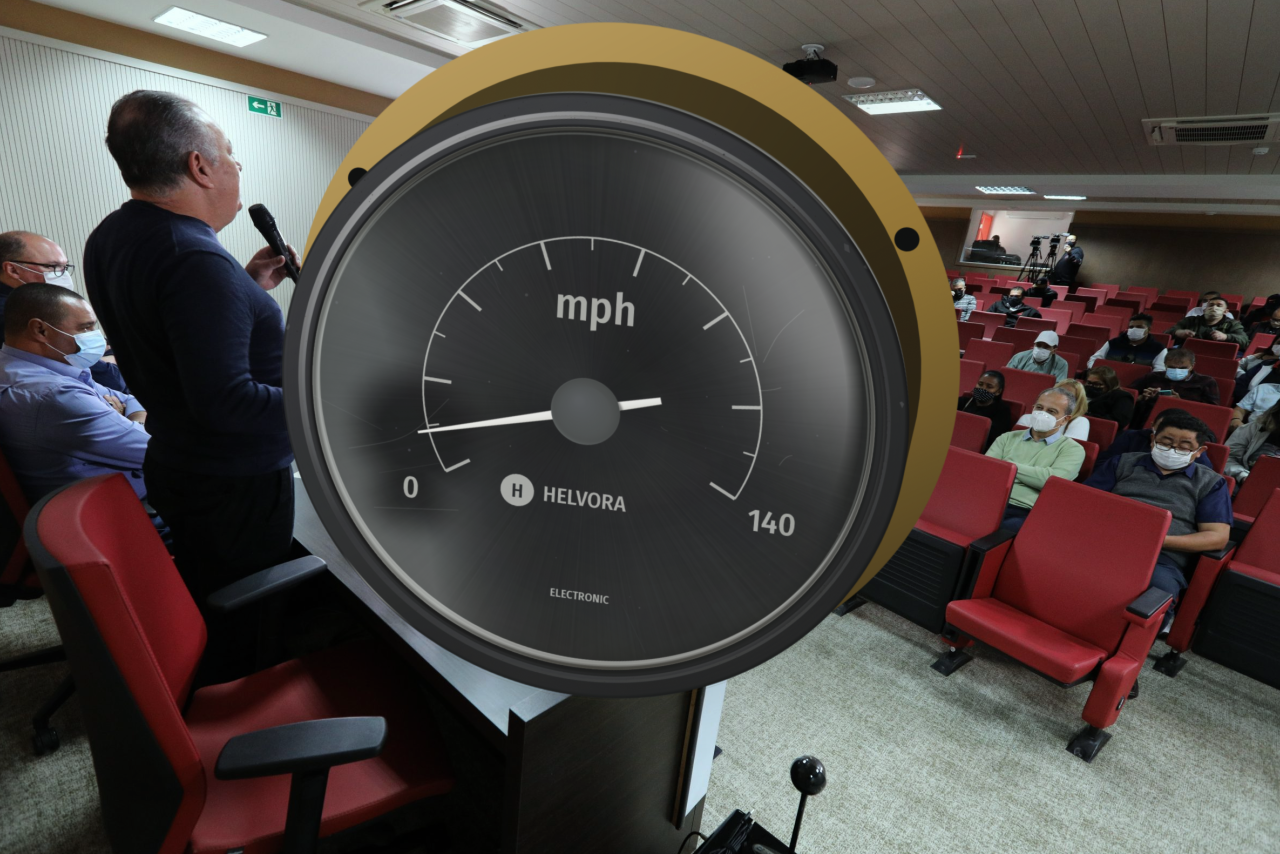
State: 10 mph
